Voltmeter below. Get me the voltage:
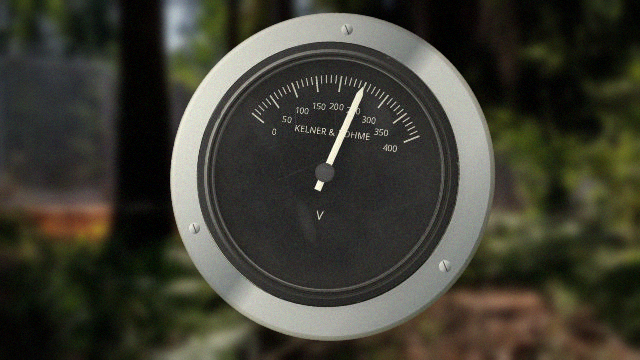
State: 250 V
